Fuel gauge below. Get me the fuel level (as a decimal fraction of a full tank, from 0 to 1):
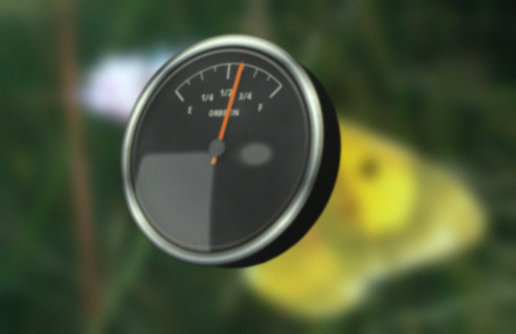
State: 0.625
